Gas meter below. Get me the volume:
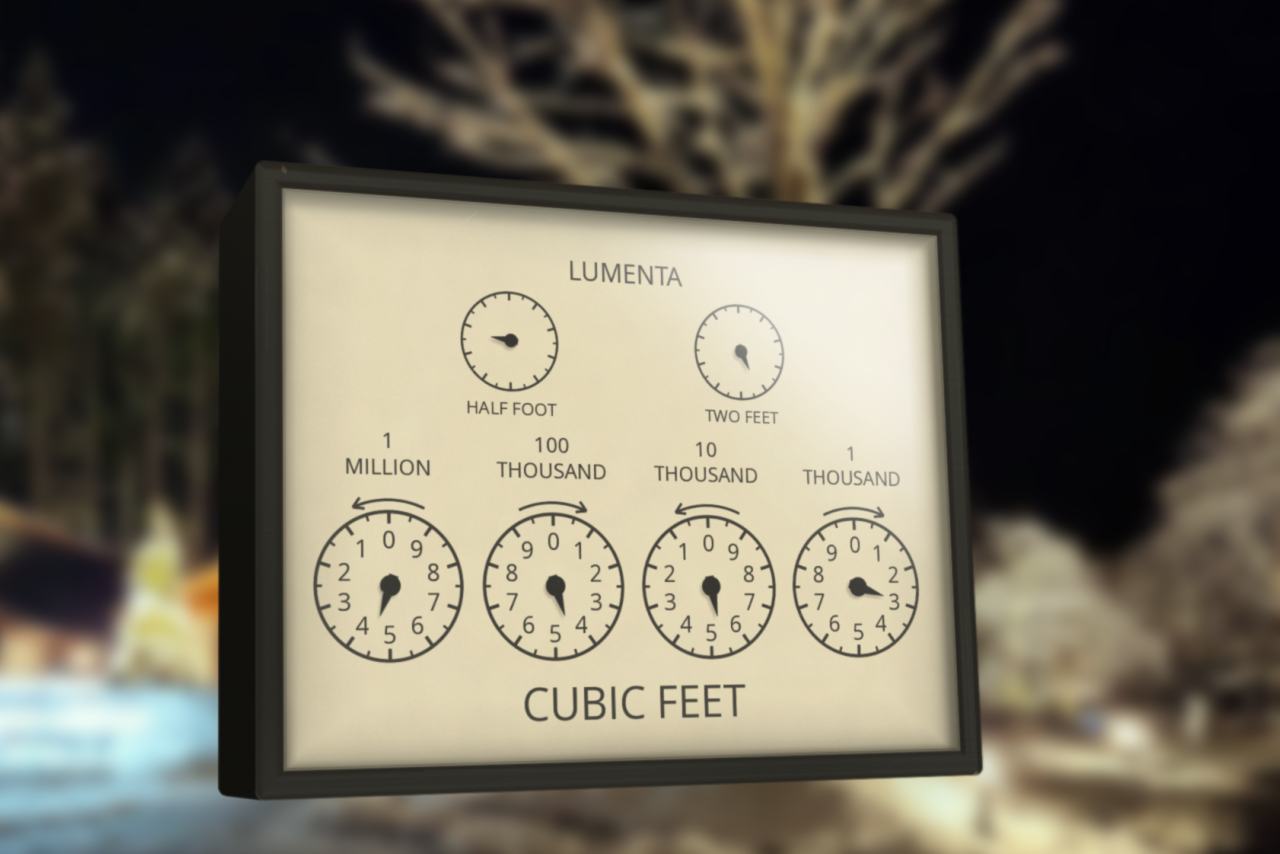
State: 445300 ft³
